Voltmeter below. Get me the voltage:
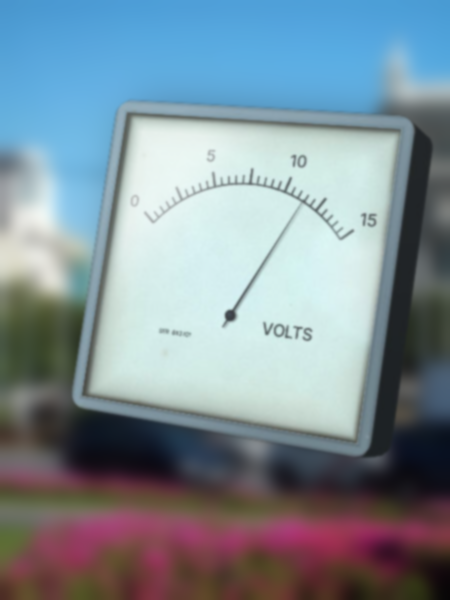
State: 11.5 V
